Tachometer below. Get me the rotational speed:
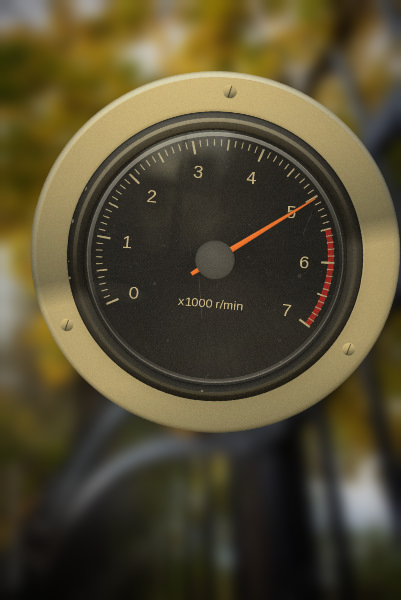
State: 5000 rpm
